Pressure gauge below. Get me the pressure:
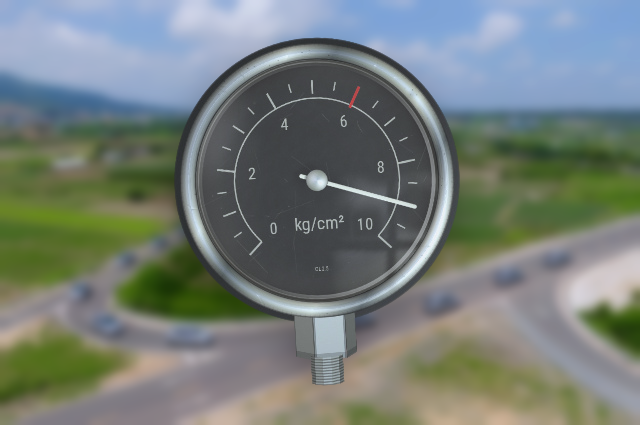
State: 9 kg/cm²
